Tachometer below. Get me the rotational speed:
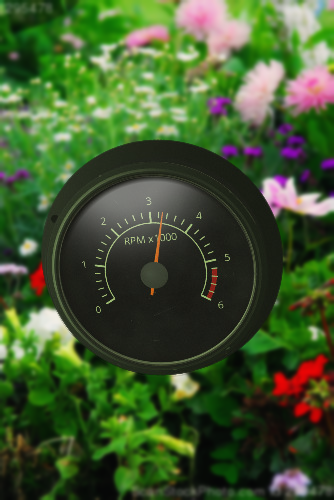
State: 3300 rpm
